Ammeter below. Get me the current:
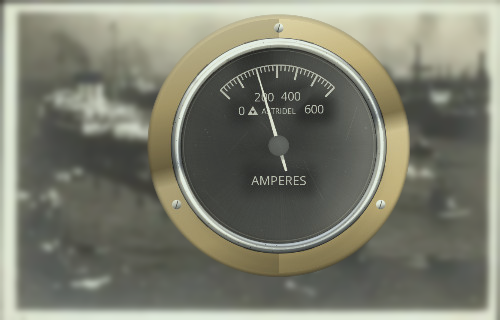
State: 200 A
